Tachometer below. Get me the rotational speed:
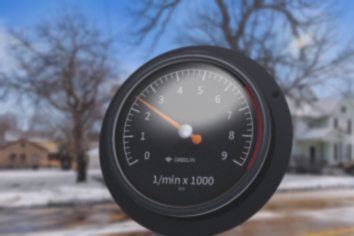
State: 2400 rpm
